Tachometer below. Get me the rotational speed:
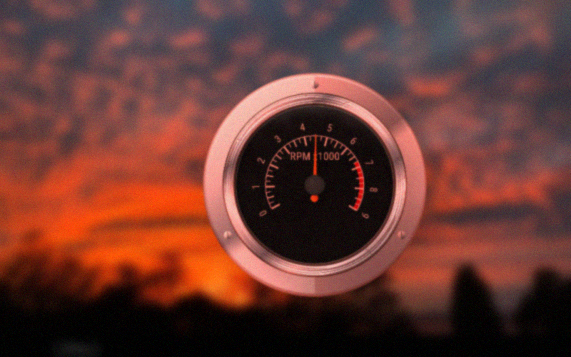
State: 4500 rpm
